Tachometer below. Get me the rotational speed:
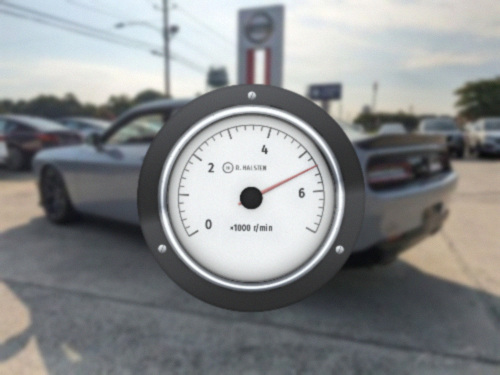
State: 5400 rpm
